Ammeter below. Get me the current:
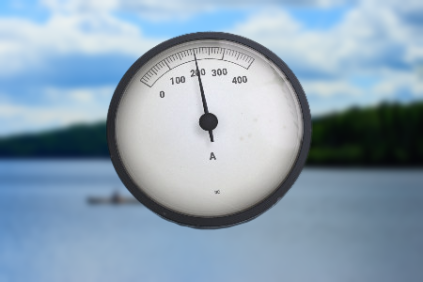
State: 200 A
